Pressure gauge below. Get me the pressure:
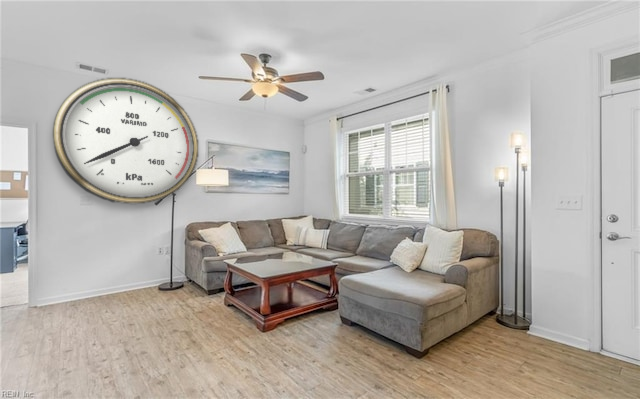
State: 100 kPa
